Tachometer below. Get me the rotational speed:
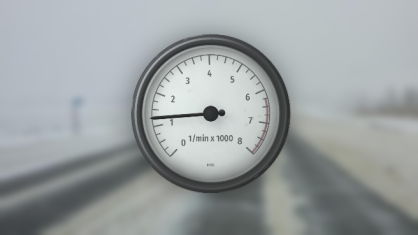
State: 1250 rpm
